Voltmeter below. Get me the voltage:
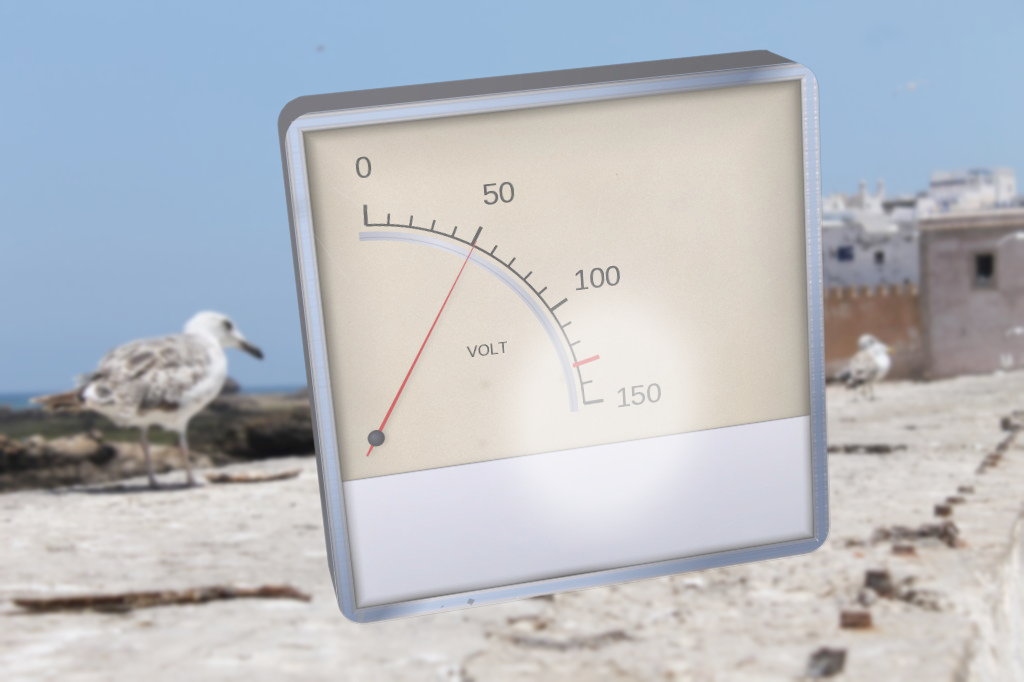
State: 50 V
